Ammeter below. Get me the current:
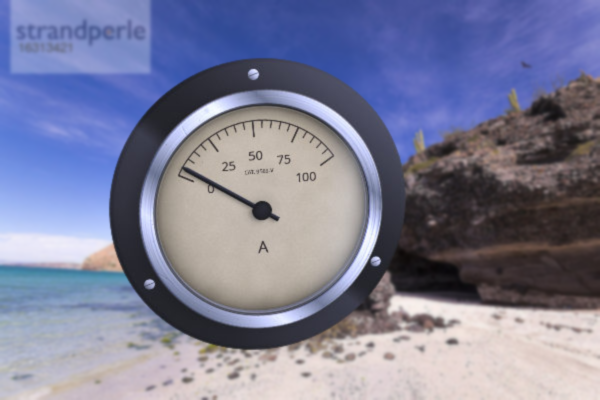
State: 5 A
